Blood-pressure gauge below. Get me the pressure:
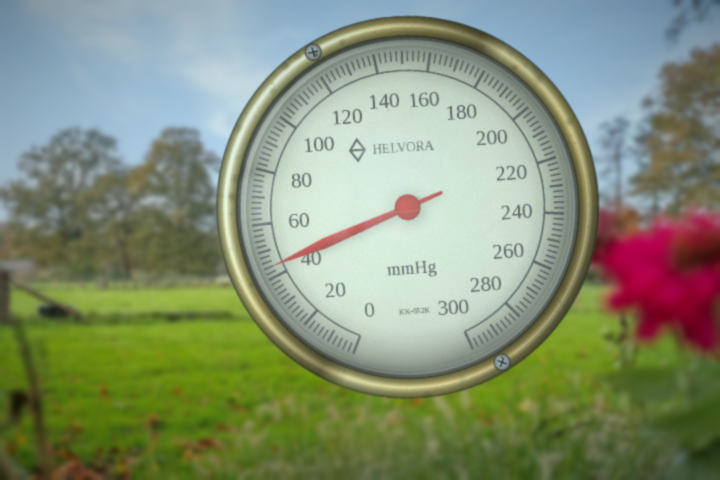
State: 44 mmHg
